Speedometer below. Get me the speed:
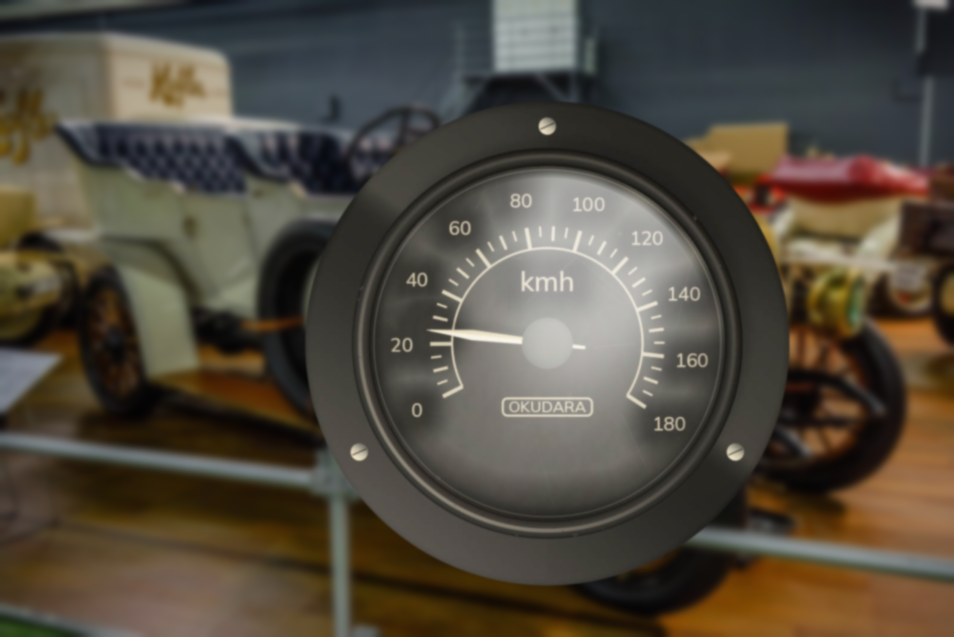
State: 25 km/h
